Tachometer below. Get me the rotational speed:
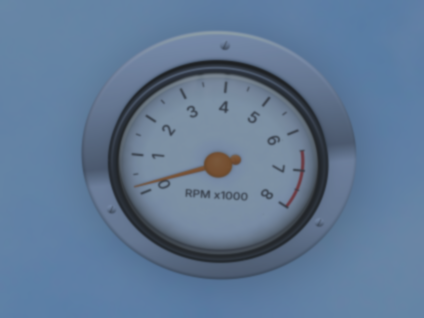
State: 250 rpm
